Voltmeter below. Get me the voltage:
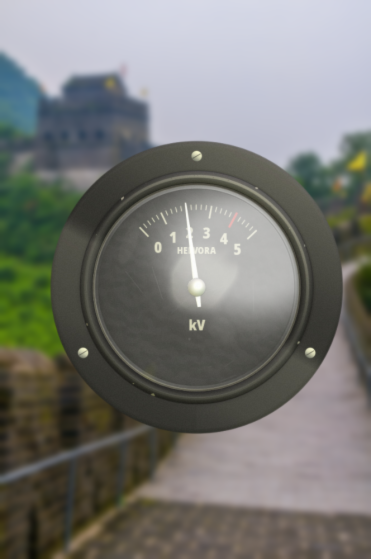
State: 2 kV
